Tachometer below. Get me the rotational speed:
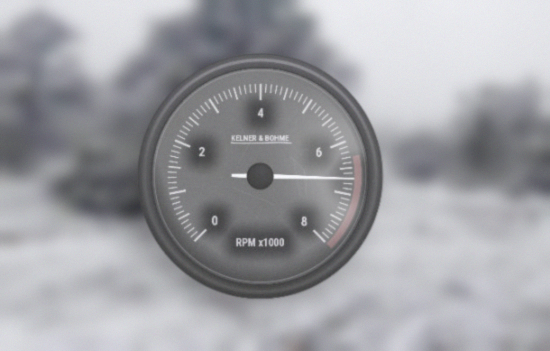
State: 6700 rpm
